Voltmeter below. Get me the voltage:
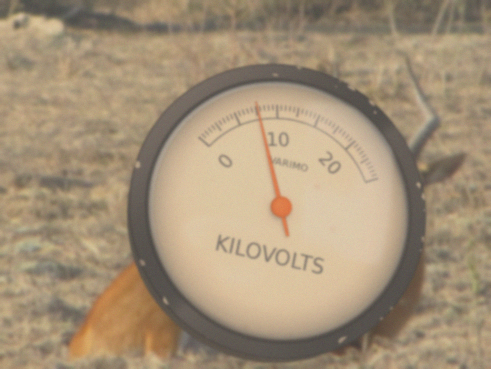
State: 7.5 kV
